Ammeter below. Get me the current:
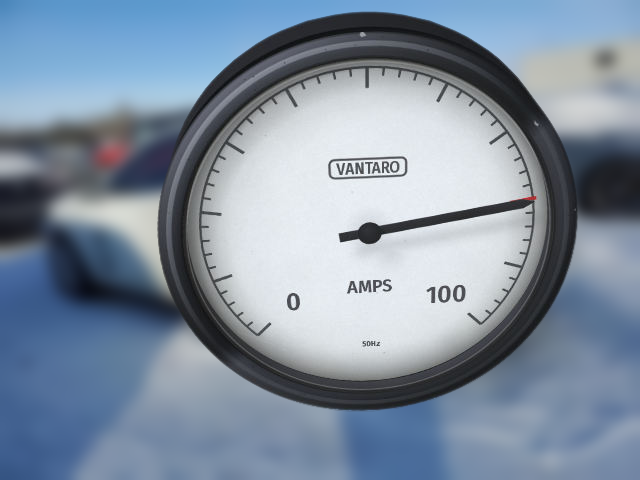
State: 80 A
